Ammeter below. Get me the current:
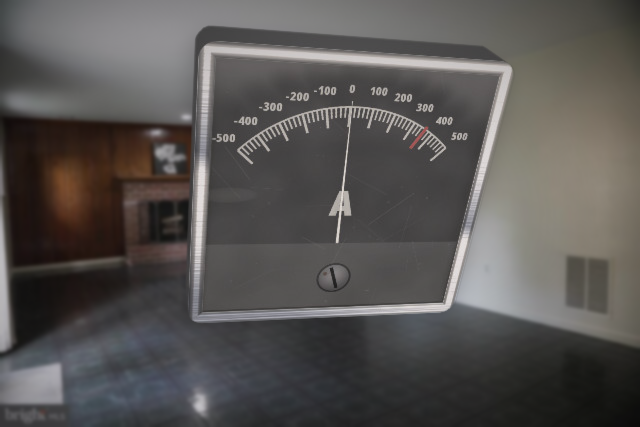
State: 0 A
